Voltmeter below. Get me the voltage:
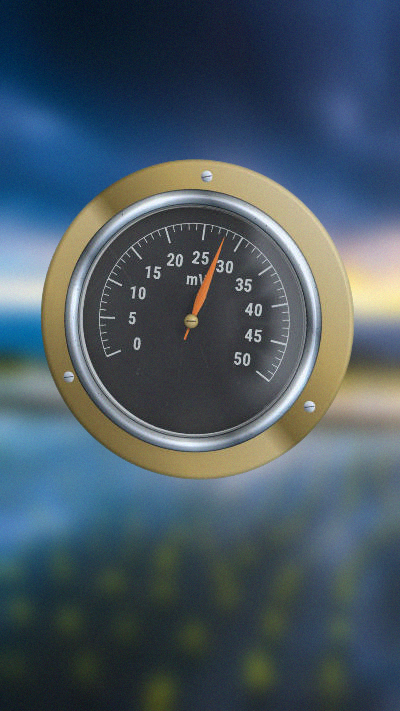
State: 28 mV
